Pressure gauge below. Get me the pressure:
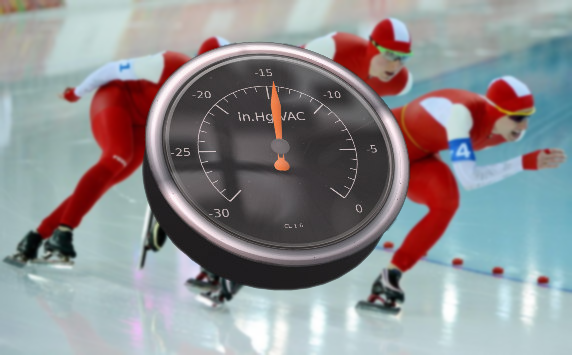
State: -14.5 inHg
